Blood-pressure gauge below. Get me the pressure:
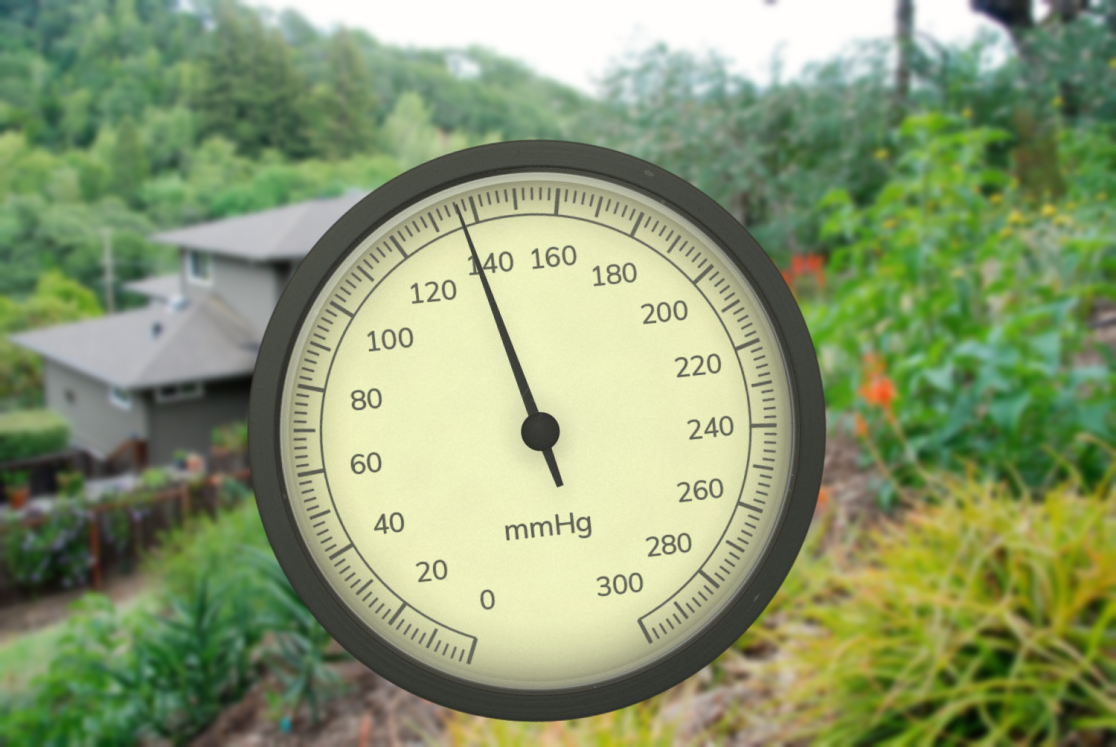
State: 136 mmHg
